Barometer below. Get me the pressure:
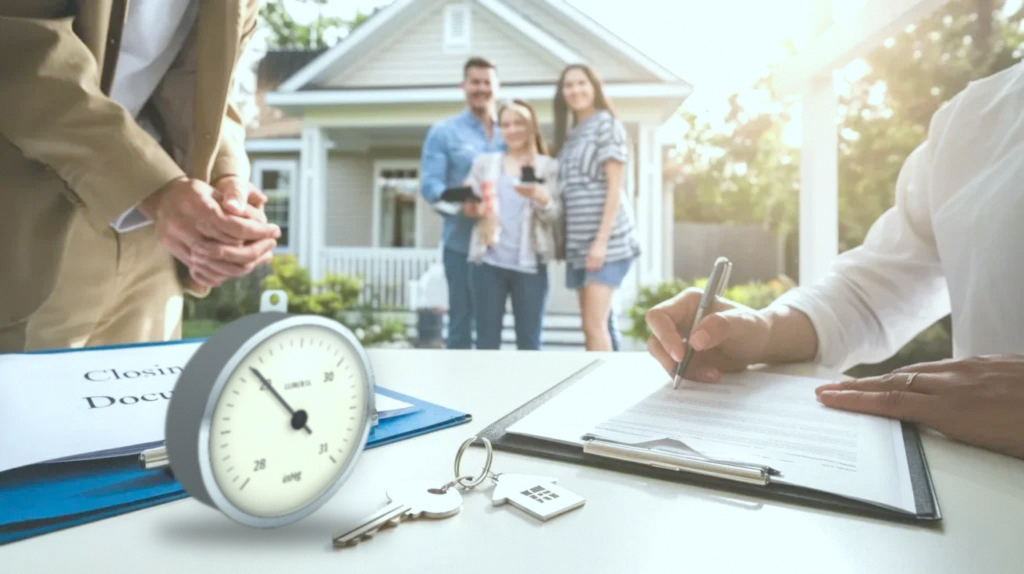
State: 29 inHg
